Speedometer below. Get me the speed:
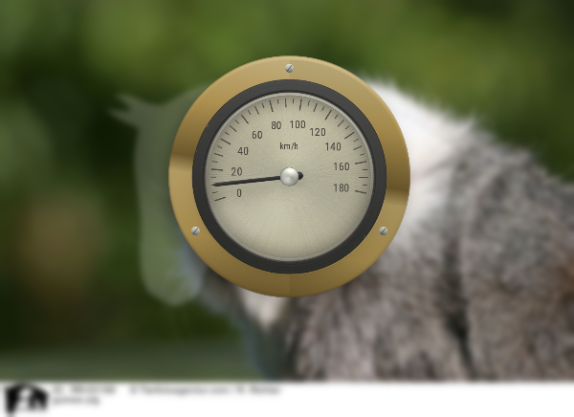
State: 10 km/h
